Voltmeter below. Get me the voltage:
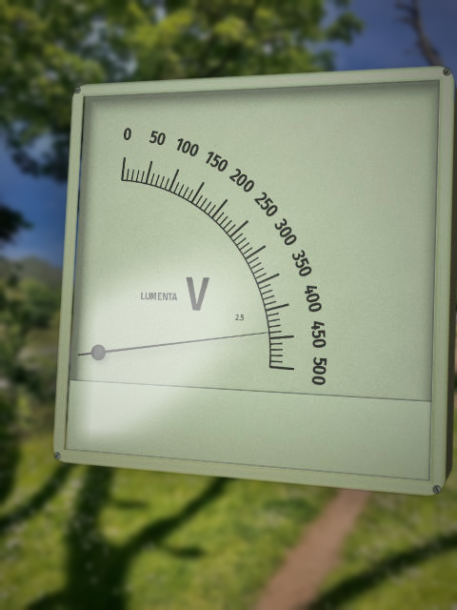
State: 440 V
